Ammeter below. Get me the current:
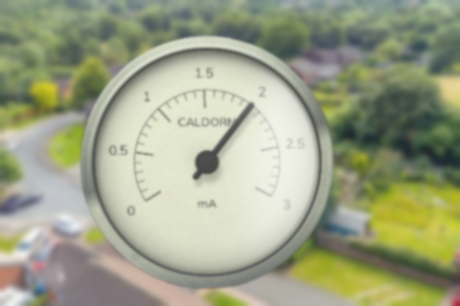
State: 2 mA
